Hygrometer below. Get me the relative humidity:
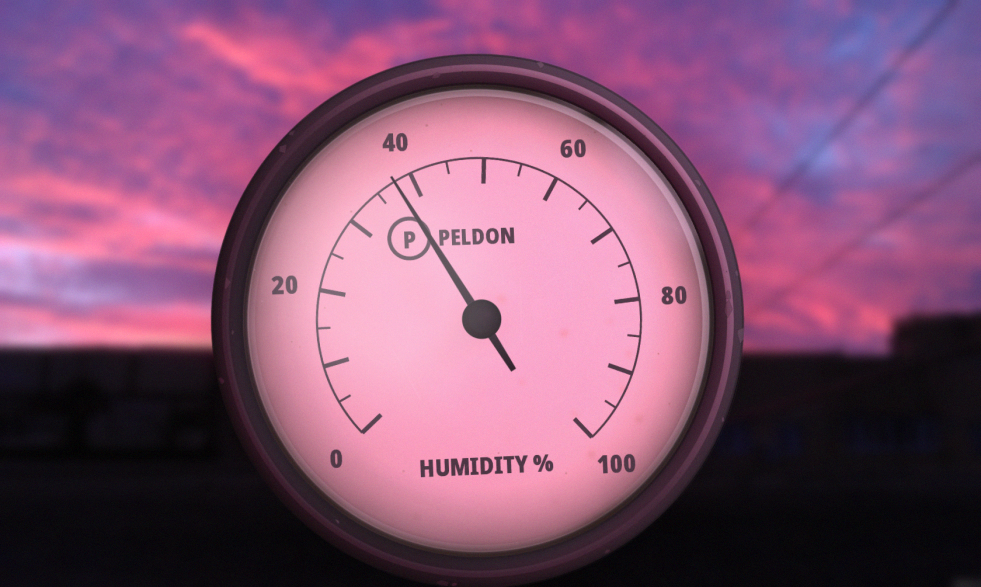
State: 37.5 %
